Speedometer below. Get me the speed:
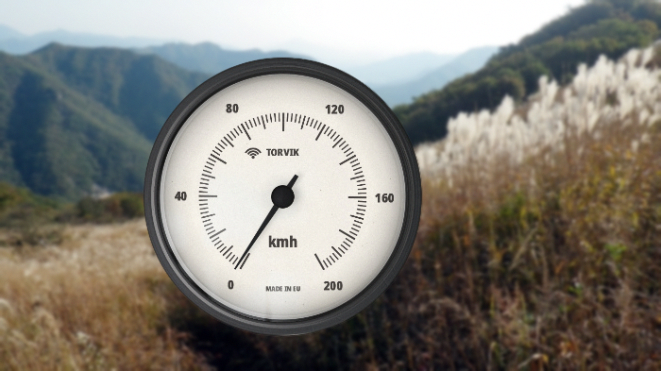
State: 2 km/h
